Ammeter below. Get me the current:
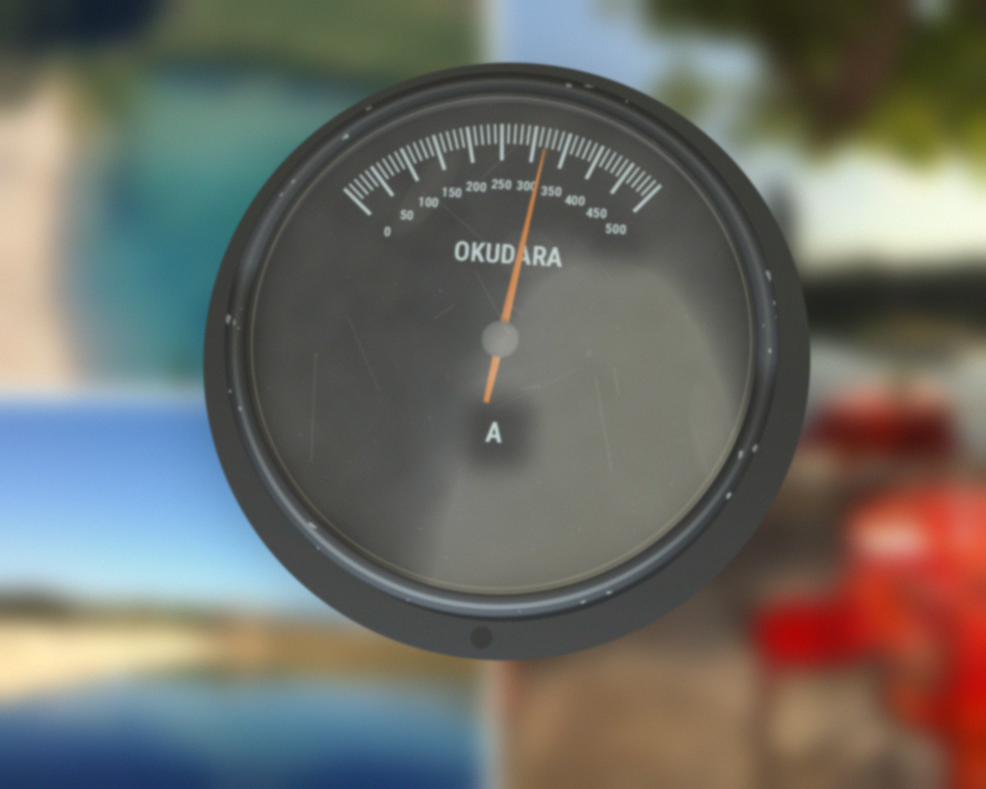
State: 320 A
